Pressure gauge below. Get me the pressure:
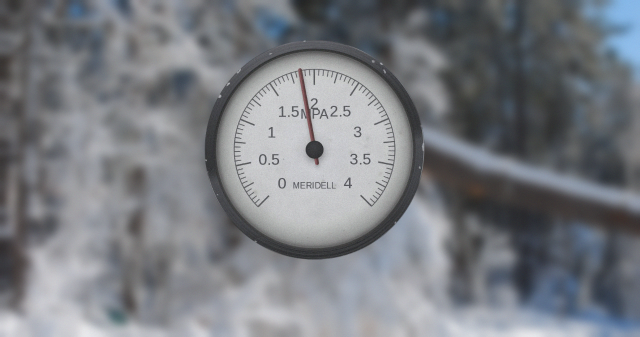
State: 1.85 MPa
